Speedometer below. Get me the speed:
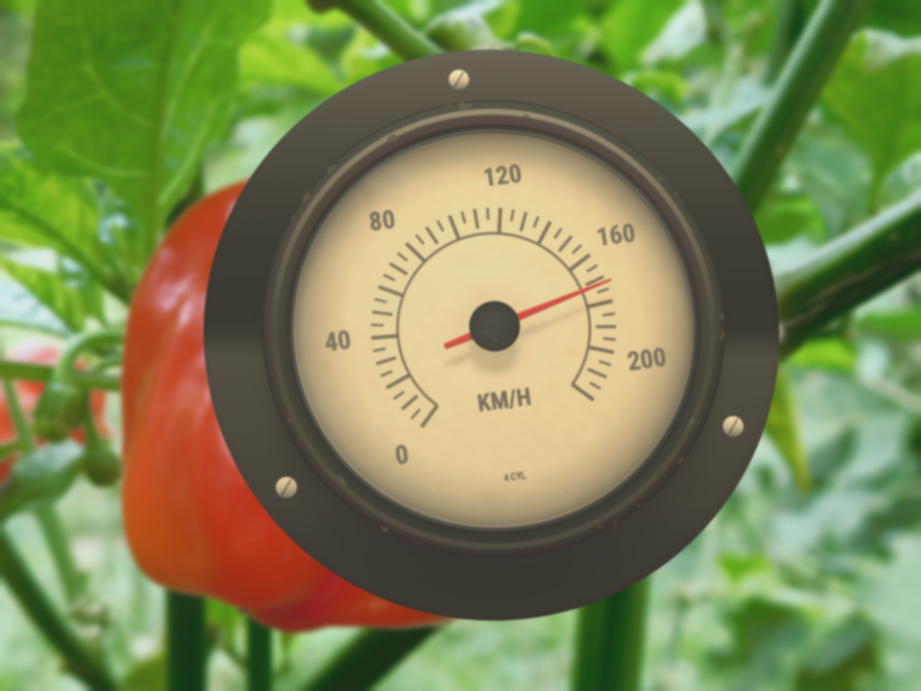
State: 172.5 km/h
